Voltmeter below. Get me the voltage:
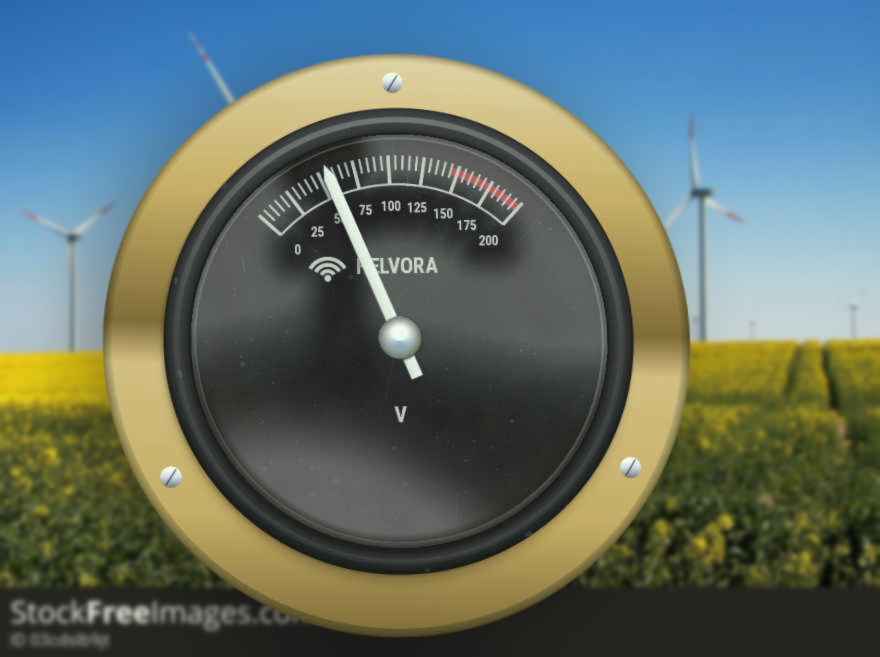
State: 55 V
